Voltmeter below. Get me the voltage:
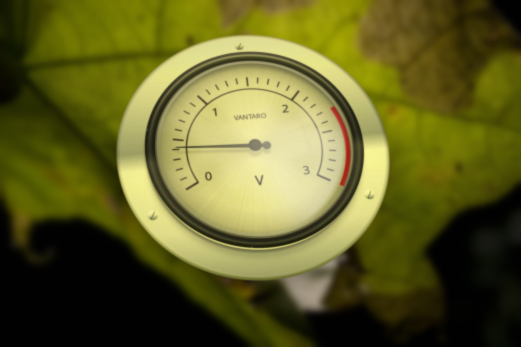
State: 0.4 V
